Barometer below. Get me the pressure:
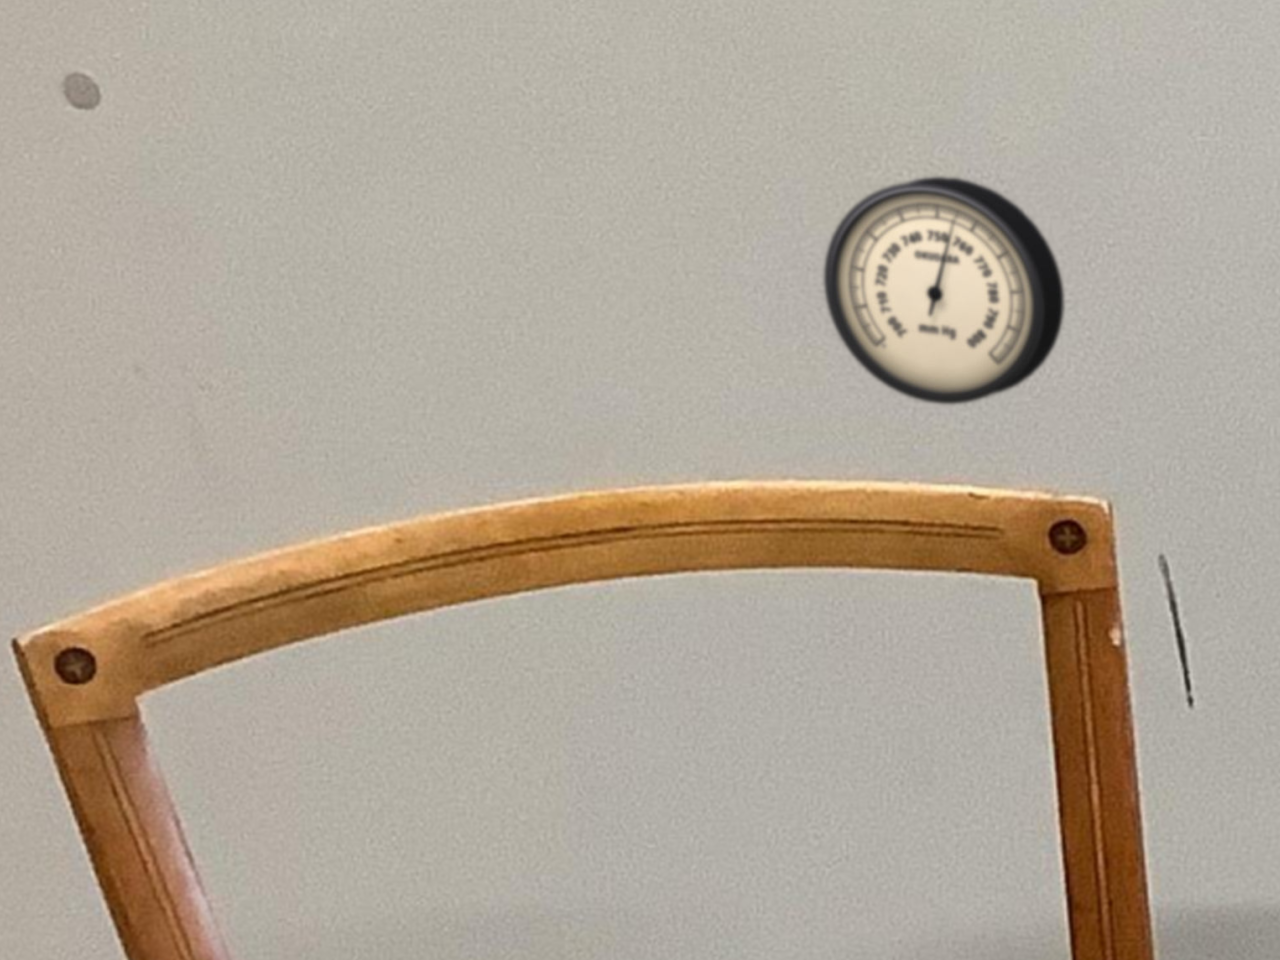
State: 755 mmHg
